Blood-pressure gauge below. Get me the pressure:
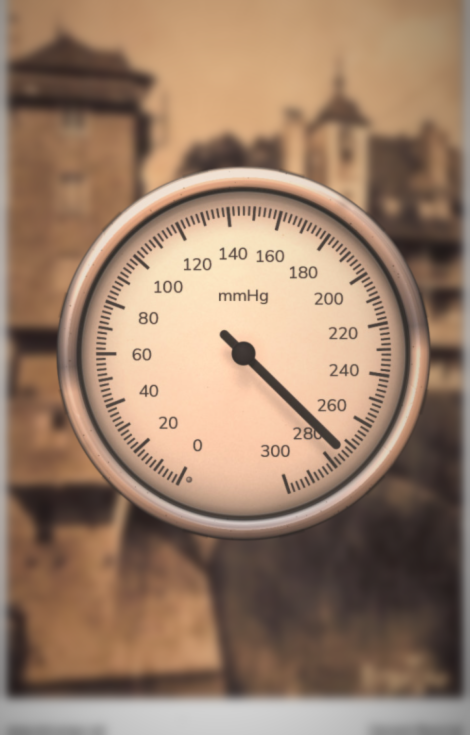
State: 274 mmHg
